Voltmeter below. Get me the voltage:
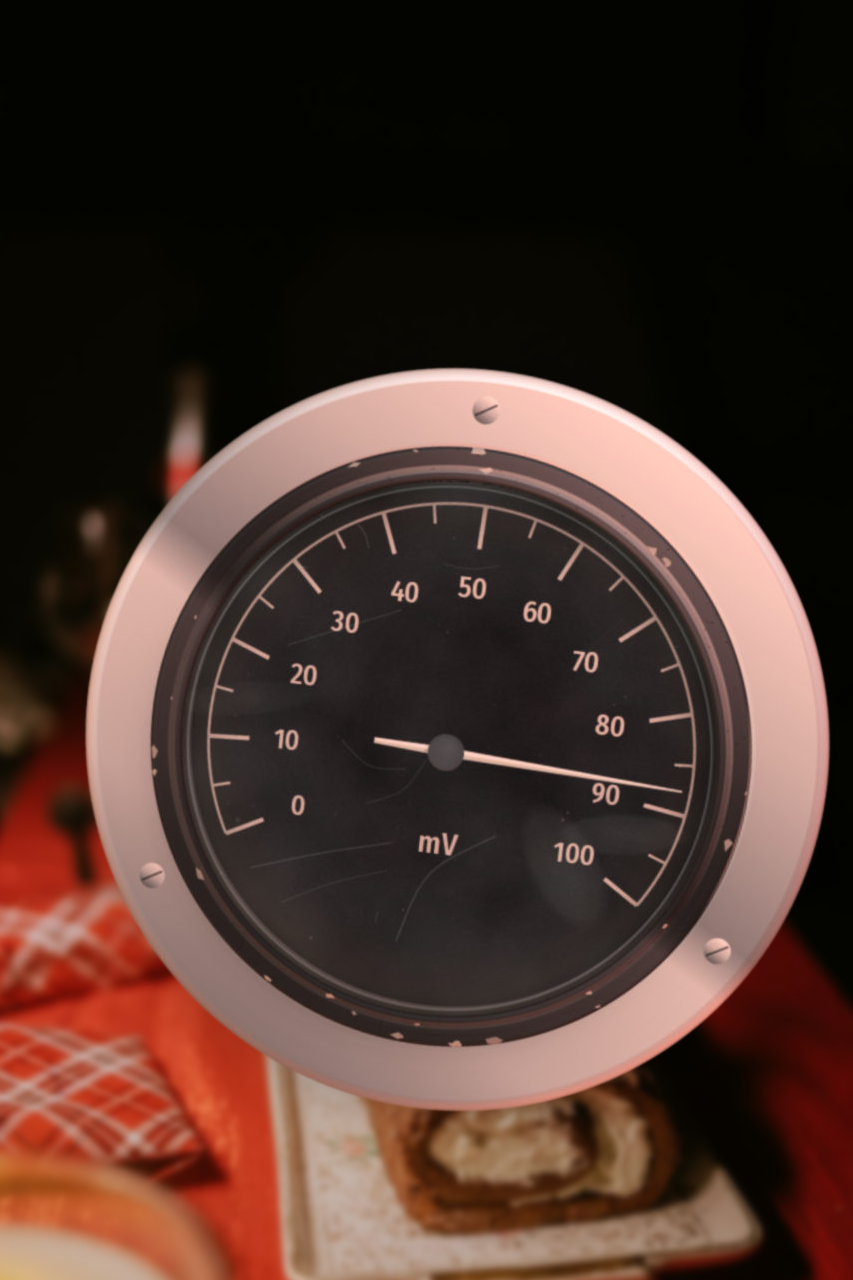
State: 87.5 mV
